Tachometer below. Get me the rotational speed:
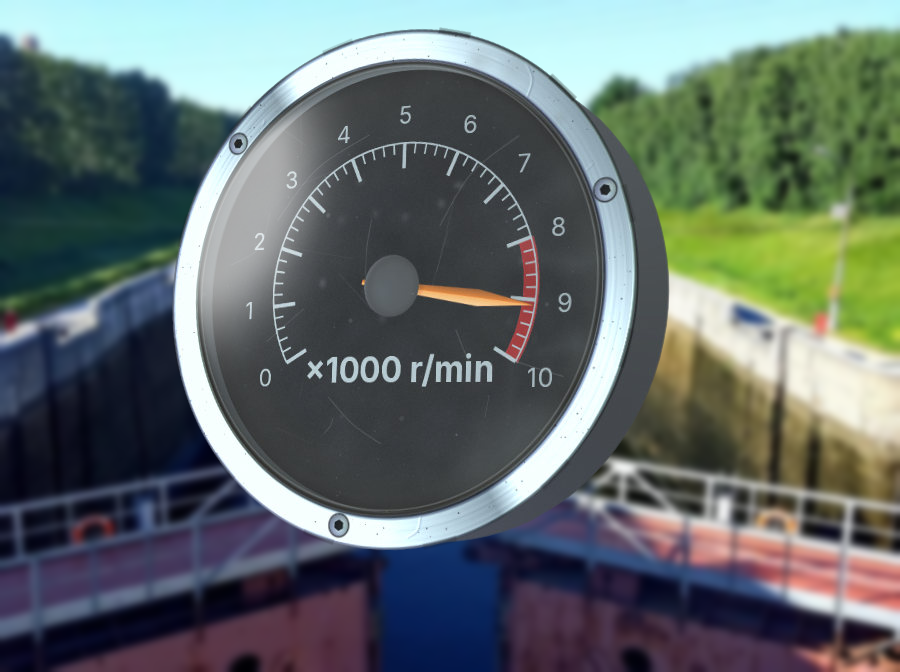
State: 9100 rpm
